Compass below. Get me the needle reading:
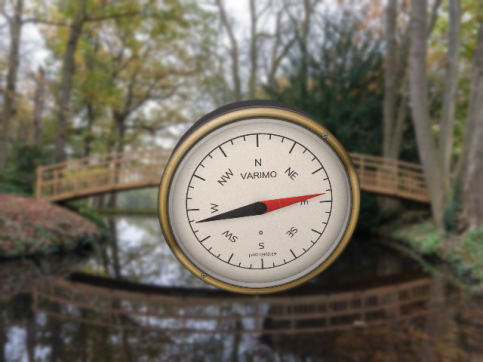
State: 80 °
